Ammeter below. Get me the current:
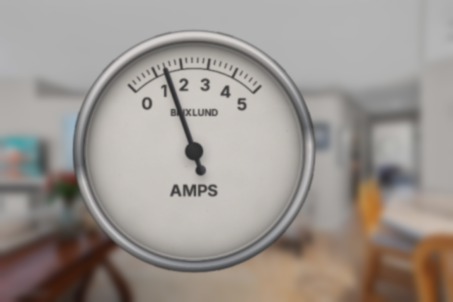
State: 1.4 A
